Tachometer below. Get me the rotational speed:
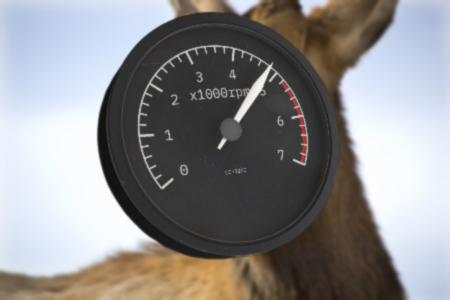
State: 4800 rpm
